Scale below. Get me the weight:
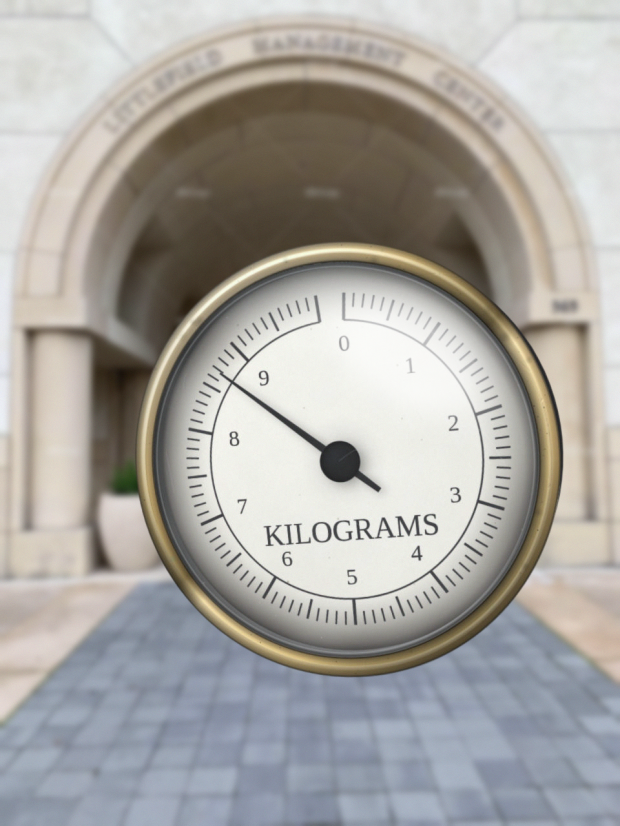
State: 8.7 kg
